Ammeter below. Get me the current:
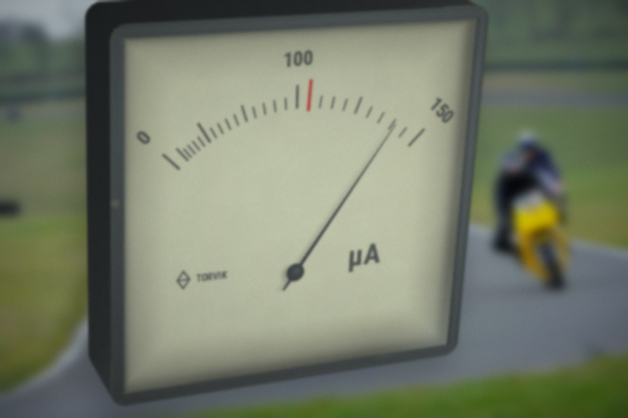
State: 140 µA
